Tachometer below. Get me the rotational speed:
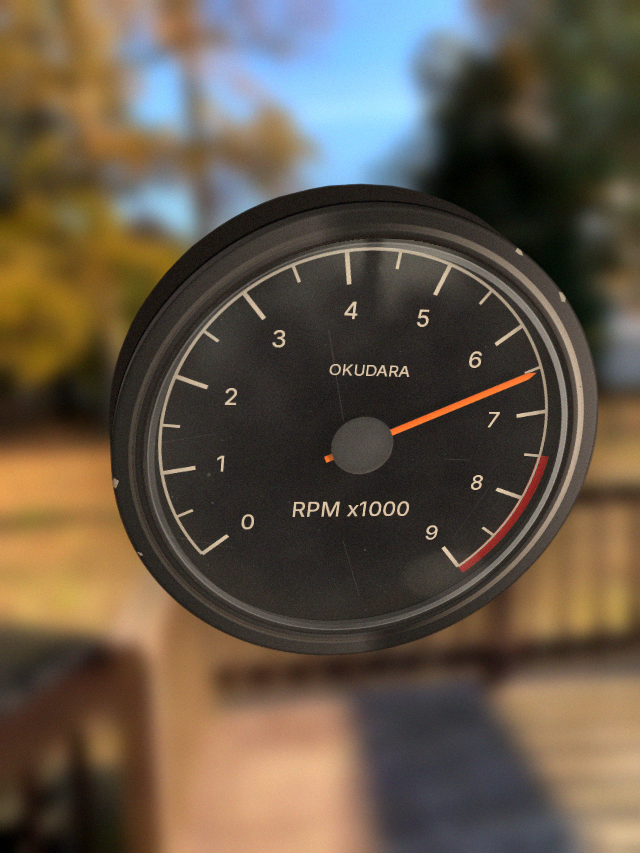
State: 6500 rpm
